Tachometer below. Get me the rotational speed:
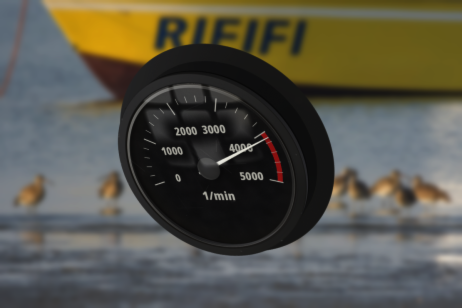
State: 4100 rpm
